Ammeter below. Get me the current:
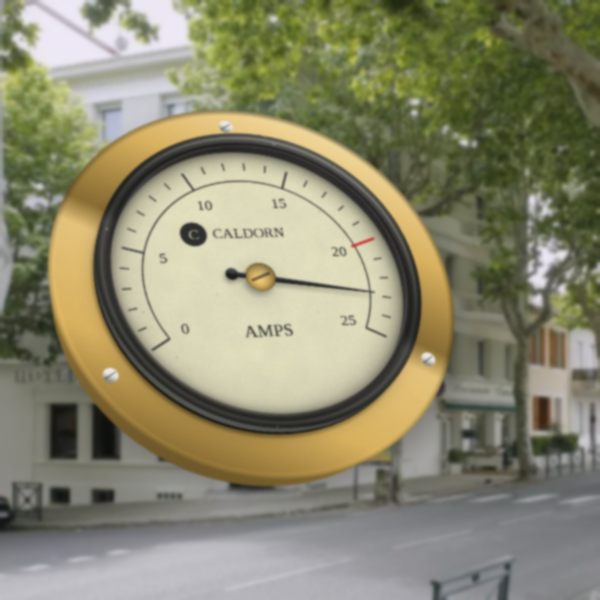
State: 23 A
